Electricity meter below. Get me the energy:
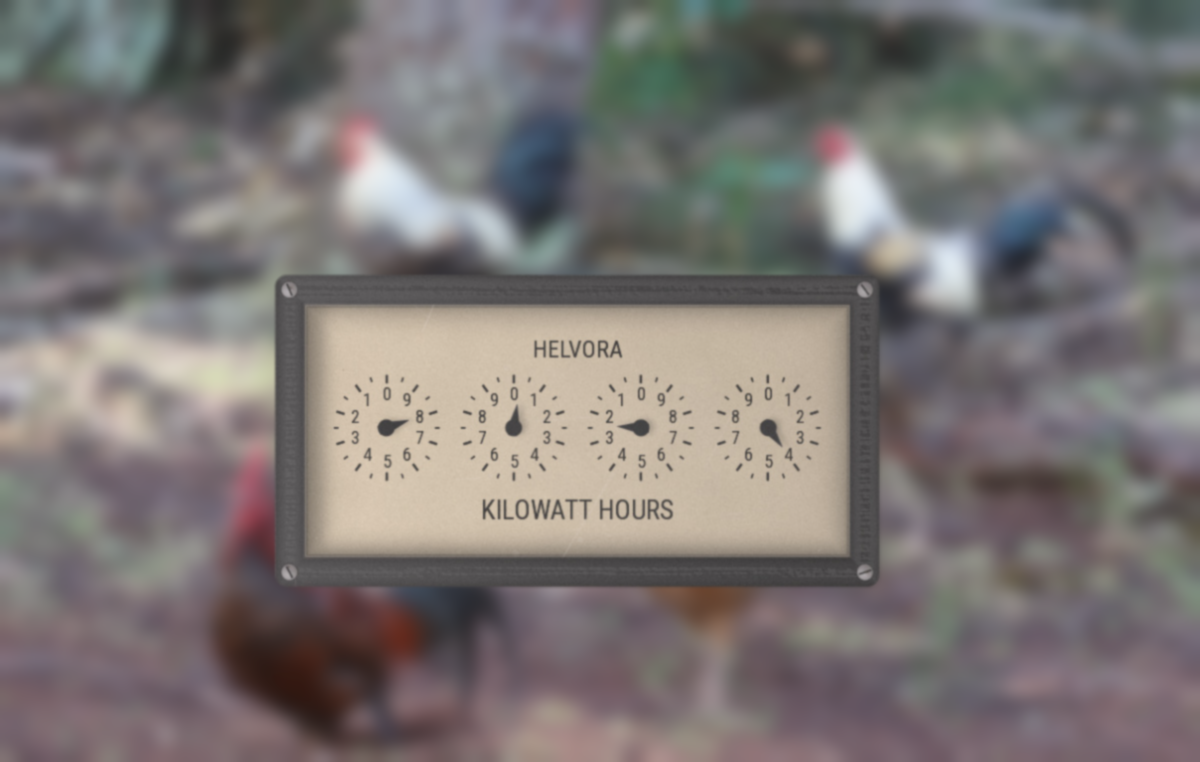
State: 8024 kWh
